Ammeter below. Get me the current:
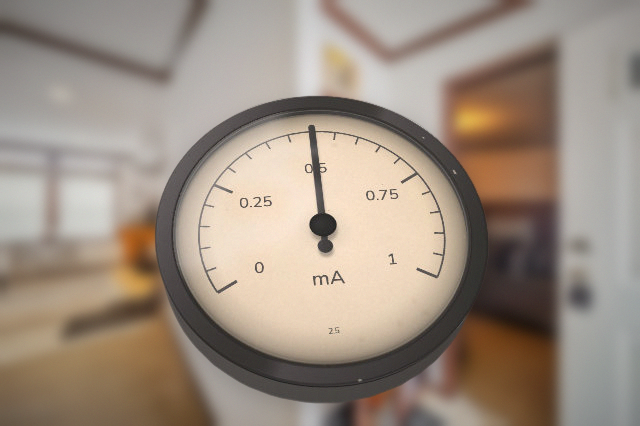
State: 0.5 mA
